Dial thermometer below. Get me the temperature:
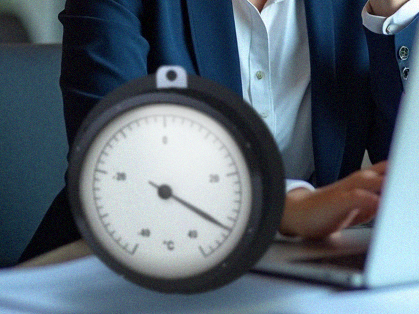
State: 32 °C
